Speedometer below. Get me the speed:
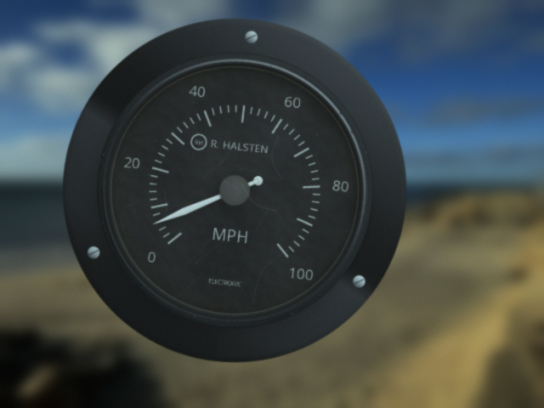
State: 6 mph
